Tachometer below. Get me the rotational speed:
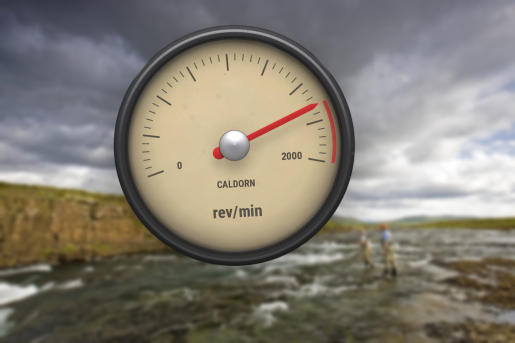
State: 1650 rpm
